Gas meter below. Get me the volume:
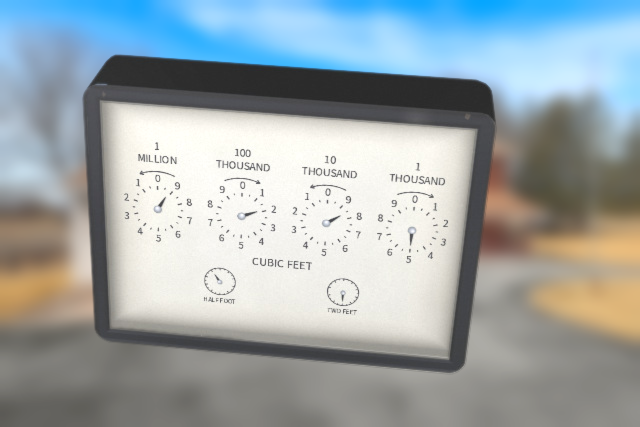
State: 918500 ft³
